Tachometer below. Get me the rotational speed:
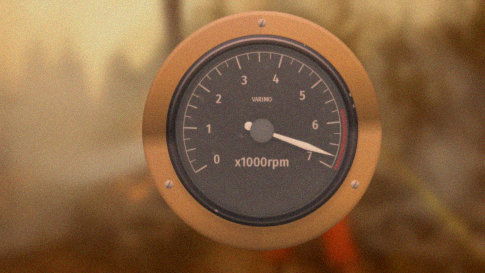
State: 6750 rpm
